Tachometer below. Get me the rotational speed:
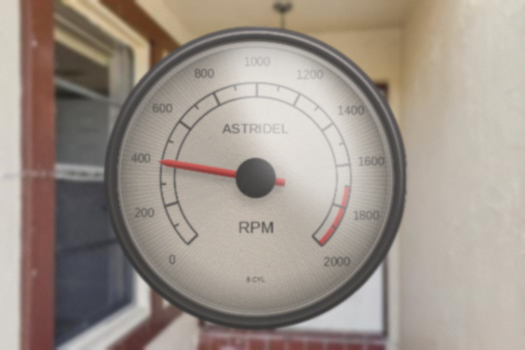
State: 400 rpm
